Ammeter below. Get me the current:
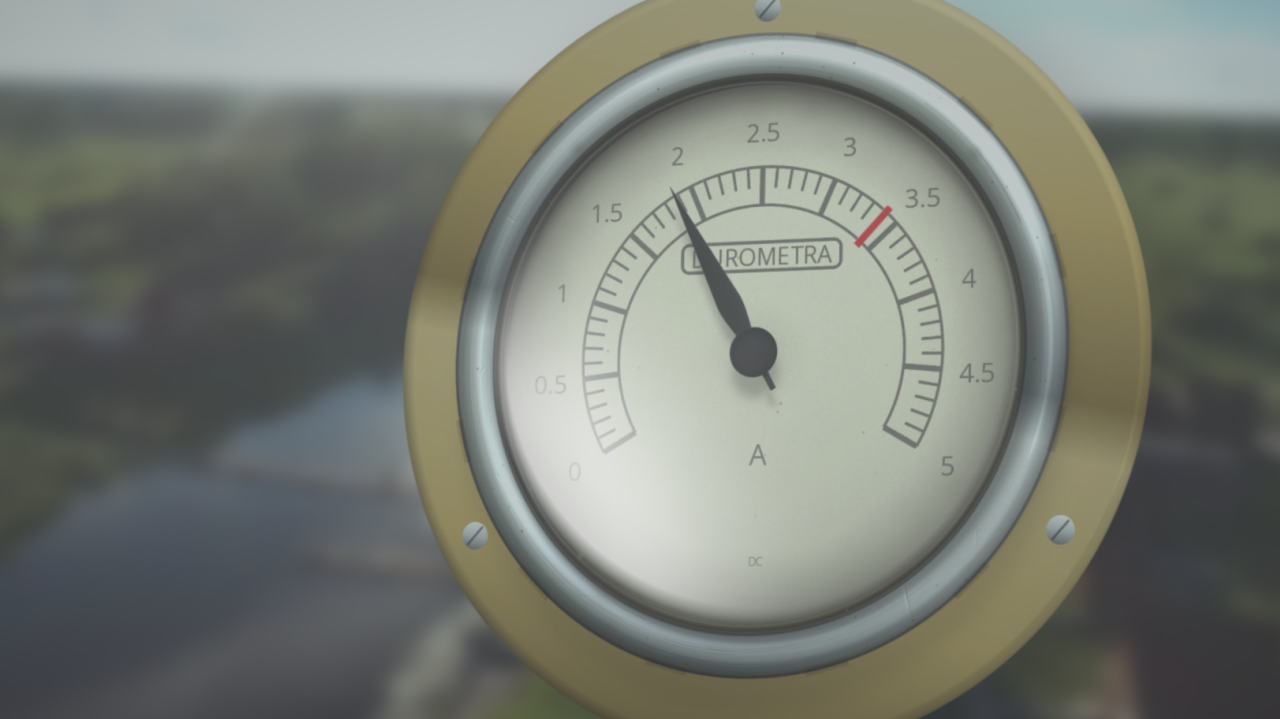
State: 1.9 A
